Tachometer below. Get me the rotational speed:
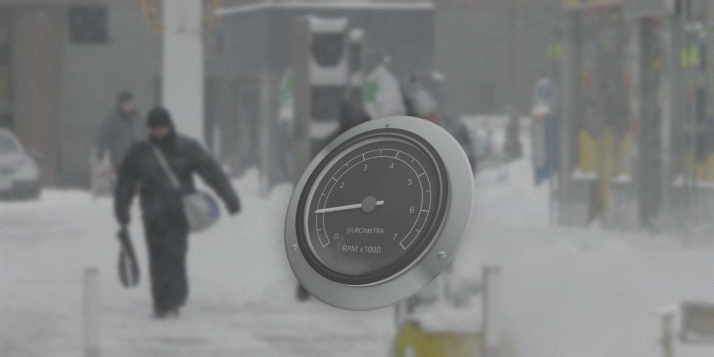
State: 1000 rpm
